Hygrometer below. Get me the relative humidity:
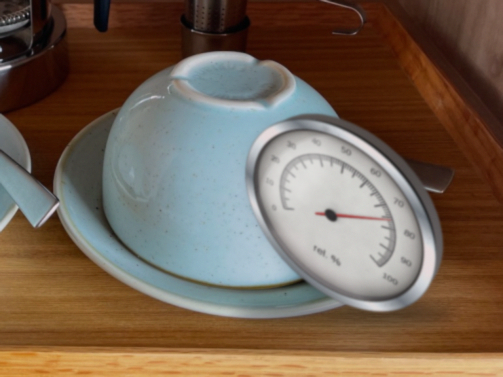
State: 75 %
